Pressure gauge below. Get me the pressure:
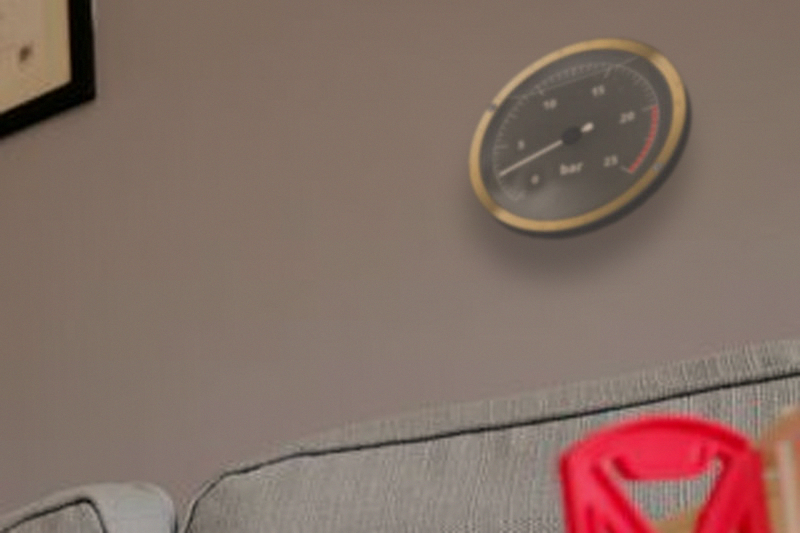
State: 2.5 bar
